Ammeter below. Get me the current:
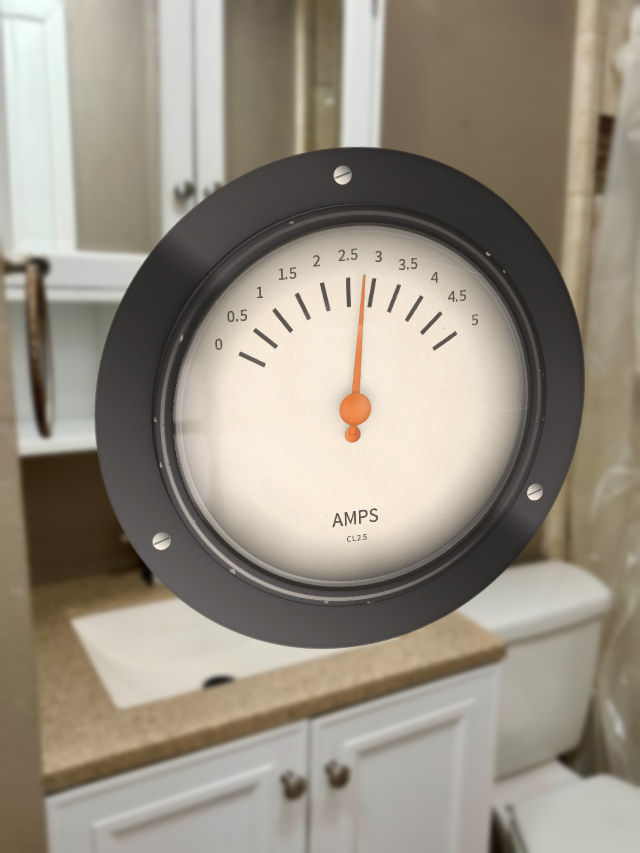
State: 2.75 A
